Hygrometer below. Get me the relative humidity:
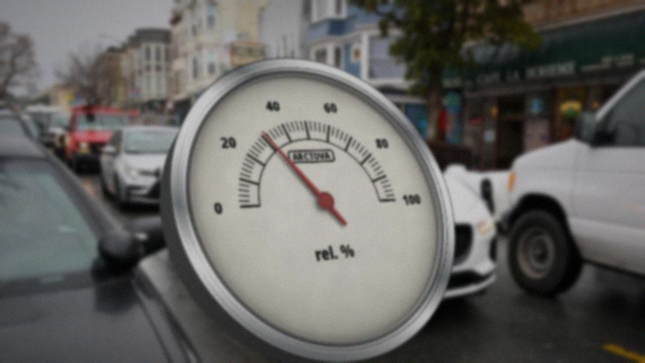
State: 30 %
